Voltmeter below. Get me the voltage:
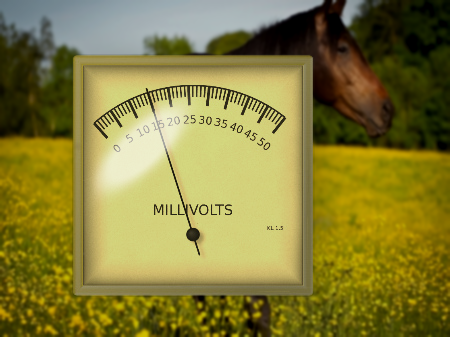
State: 15 mV
